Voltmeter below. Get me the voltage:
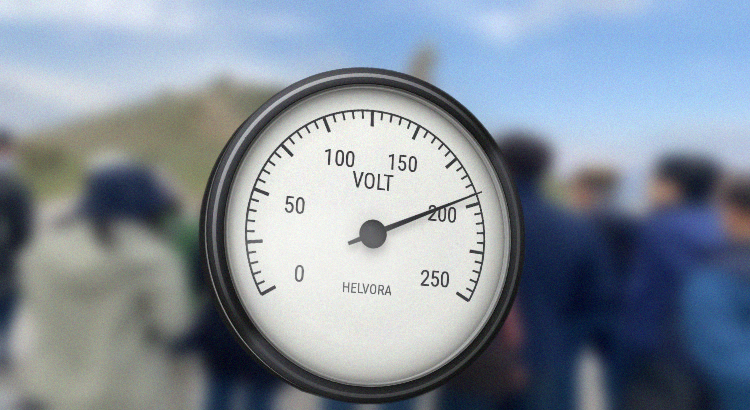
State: 195 V
